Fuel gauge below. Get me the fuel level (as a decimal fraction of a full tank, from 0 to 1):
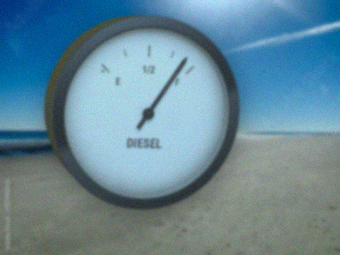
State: 0.875
